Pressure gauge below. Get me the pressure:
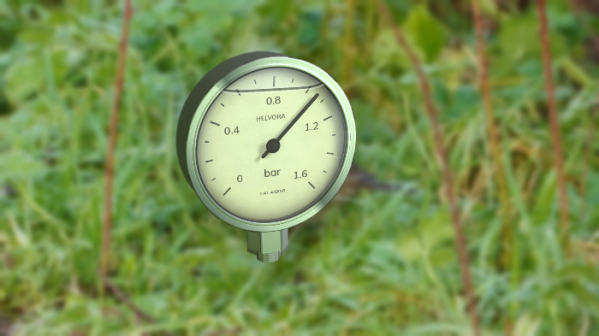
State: 1.05 bar
